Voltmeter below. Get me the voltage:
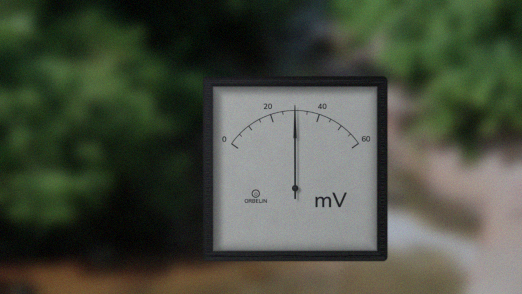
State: 30 mV
